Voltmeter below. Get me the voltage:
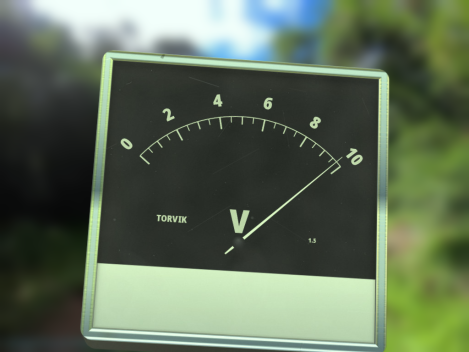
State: 9.75 V
